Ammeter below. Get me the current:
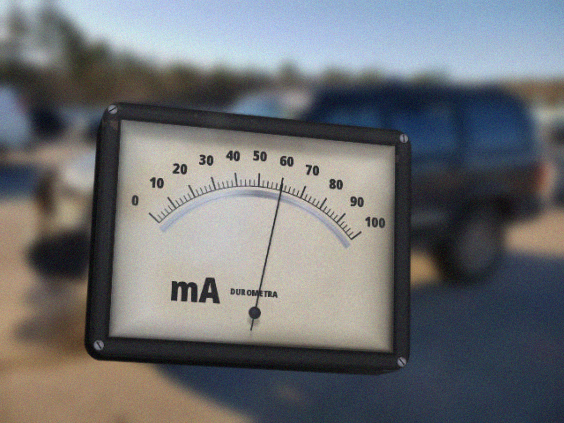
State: 60 mA
